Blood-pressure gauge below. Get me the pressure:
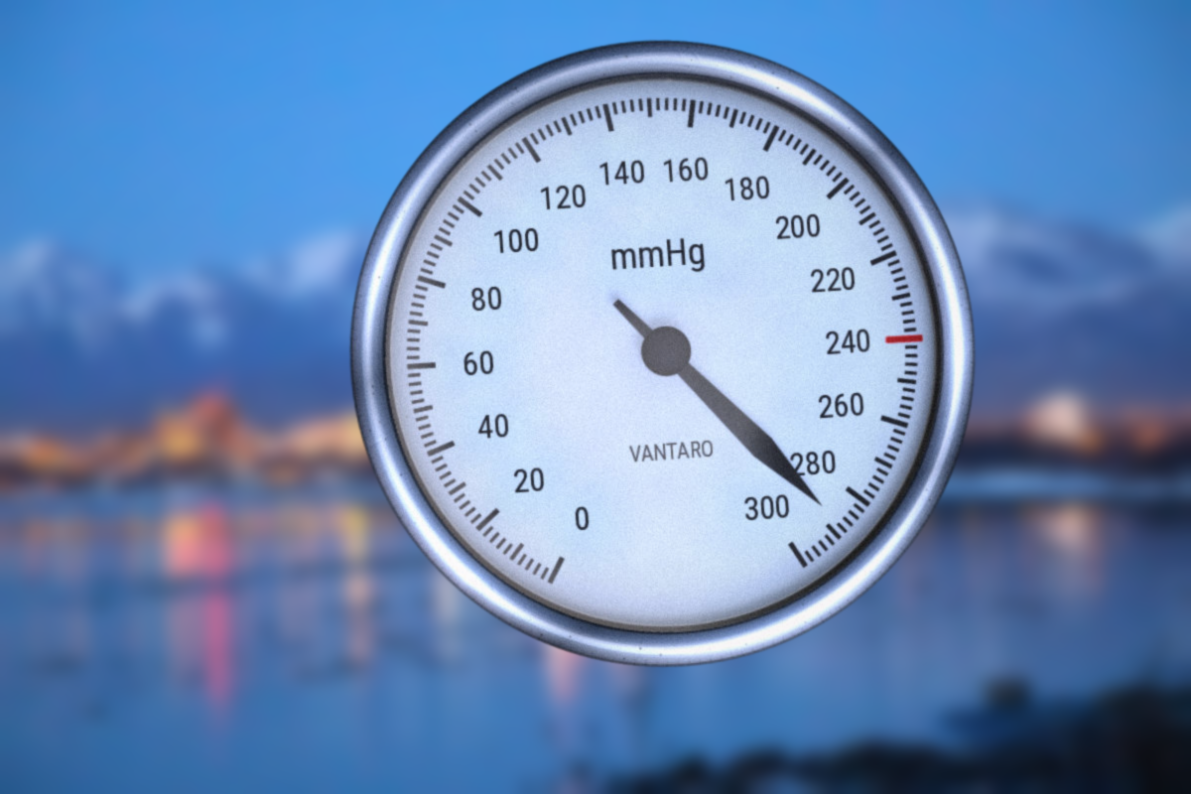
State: 288 mmHg
